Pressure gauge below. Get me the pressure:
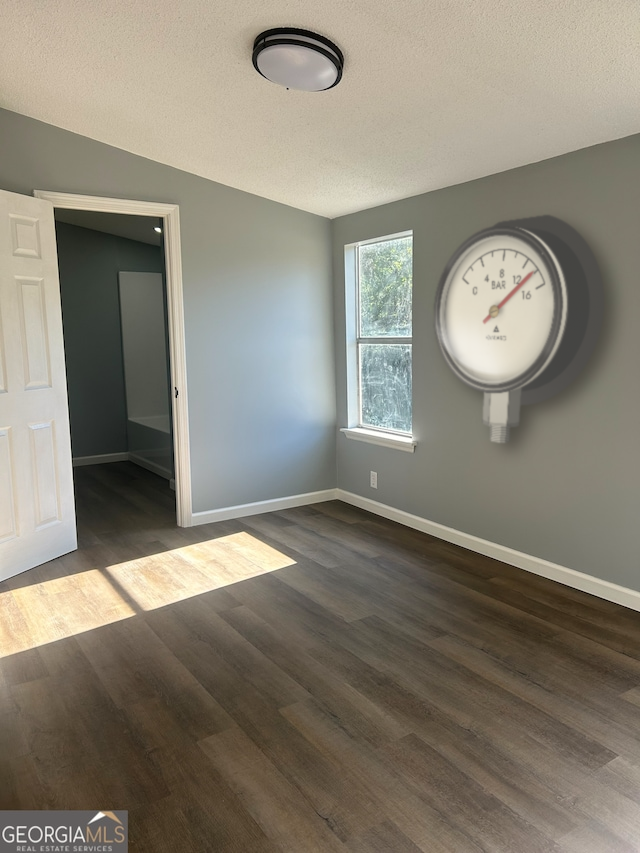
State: 14 bar
